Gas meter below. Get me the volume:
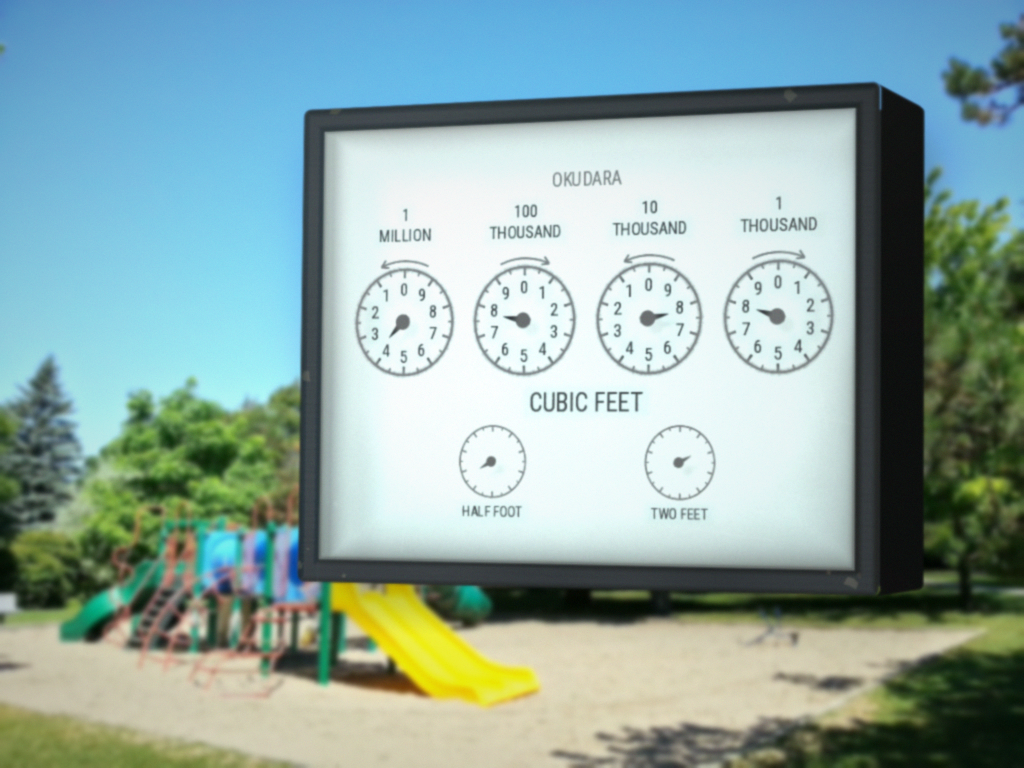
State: 377800 ft³
